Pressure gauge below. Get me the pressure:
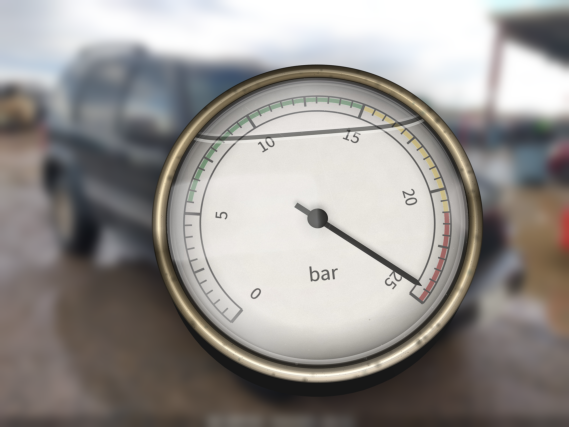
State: 24.5 bar
